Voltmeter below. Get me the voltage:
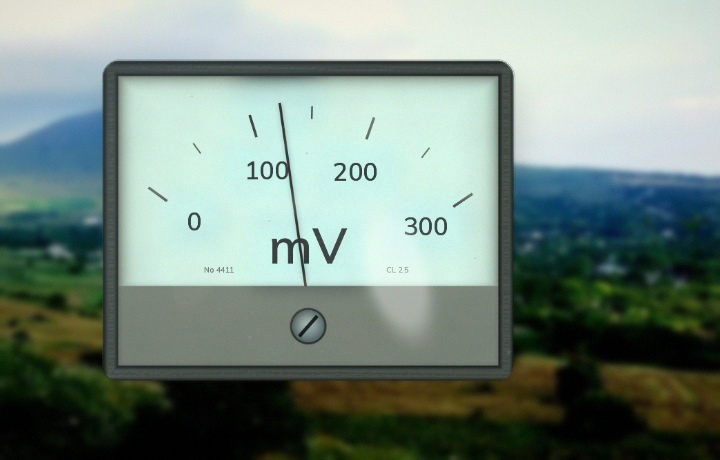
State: 125 mV
